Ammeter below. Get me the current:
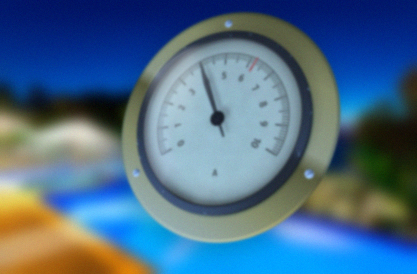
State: 4 A
